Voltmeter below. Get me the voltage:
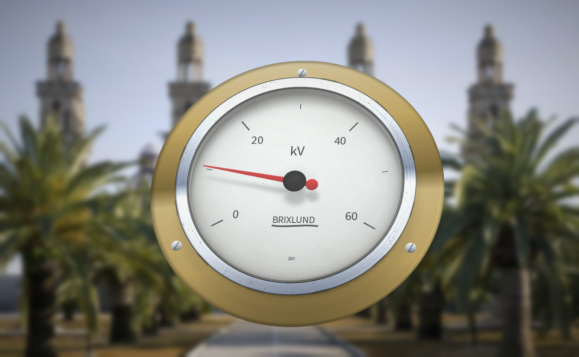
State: 10 kV
